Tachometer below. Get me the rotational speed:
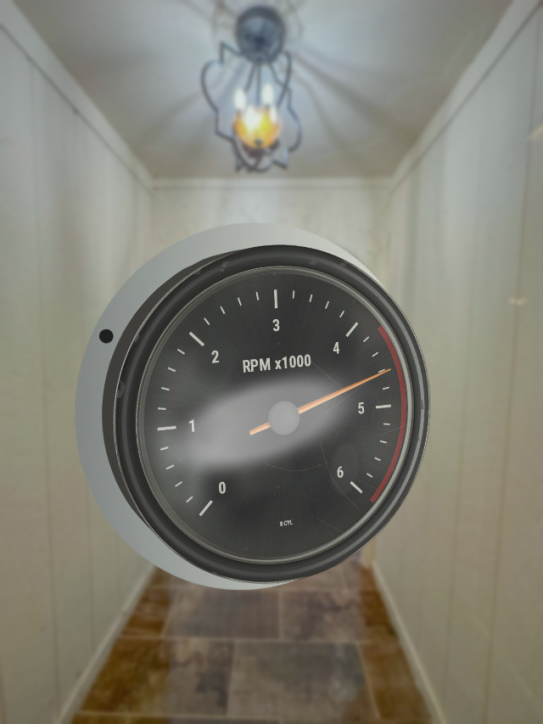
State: 4600 rpm
